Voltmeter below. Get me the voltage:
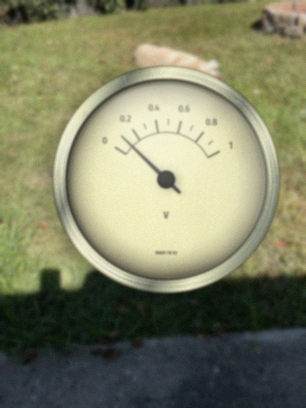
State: 0.1 V
